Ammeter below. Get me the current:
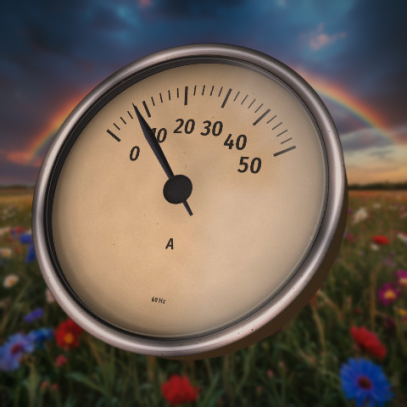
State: 8 A
